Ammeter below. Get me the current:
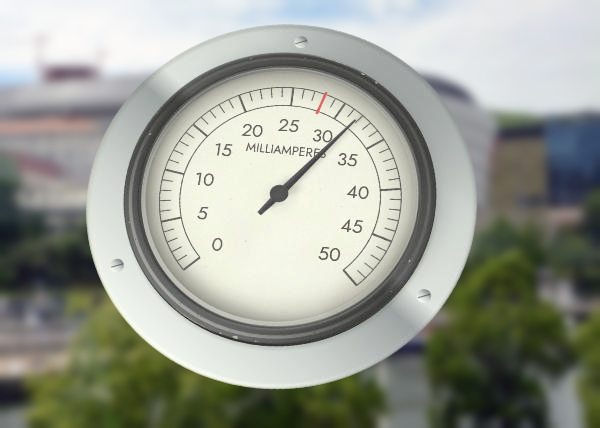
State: 32 mA
